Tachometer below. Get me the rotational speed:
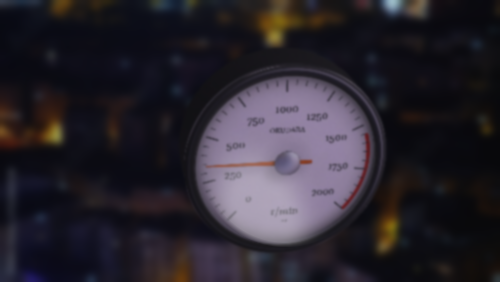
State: 350 rpm
